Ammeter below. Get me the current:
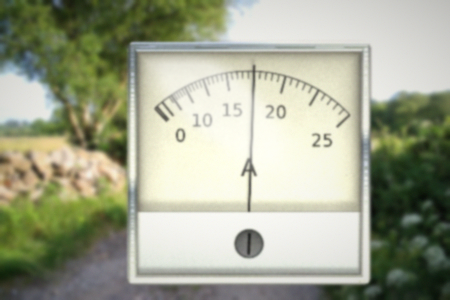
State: 17.5 A
